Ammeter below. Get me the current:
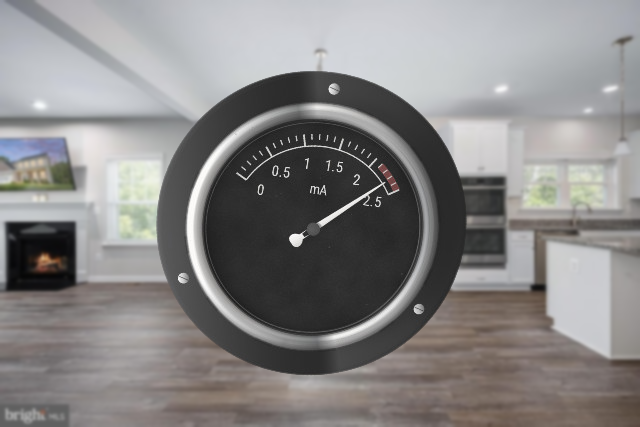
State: 2.3 mA
